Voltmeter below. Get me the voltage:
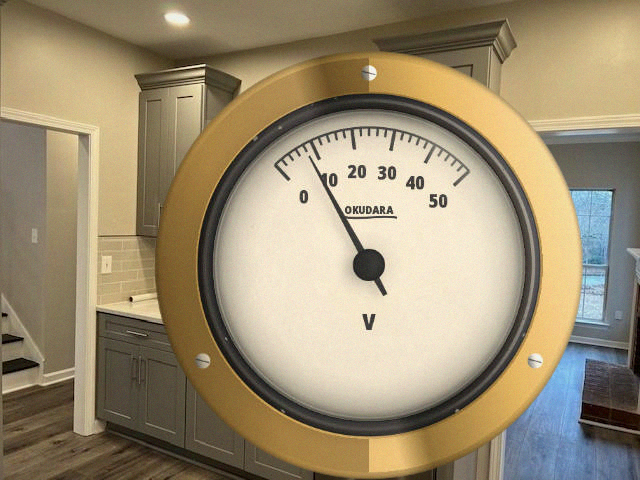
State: 8 V
